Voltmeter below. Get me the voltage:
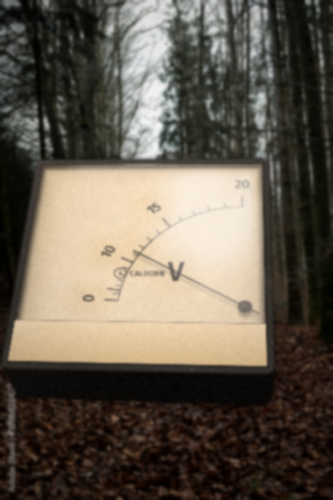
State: 11 V
